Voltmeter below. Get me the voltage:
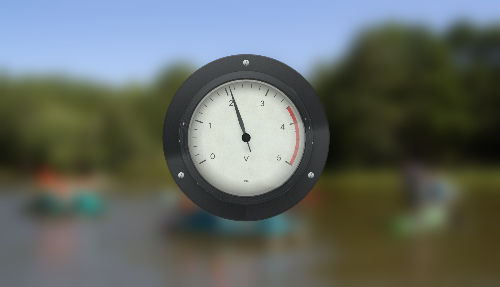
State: 2.1 V
